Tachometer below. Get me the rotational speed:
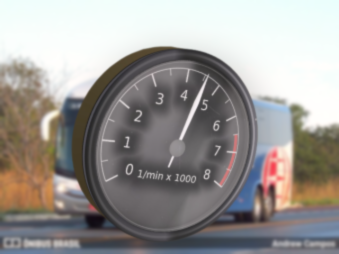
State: 4500 rpm
